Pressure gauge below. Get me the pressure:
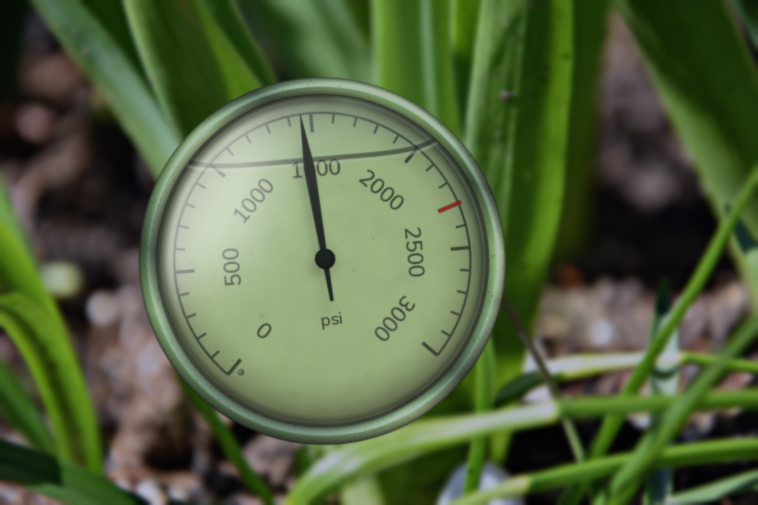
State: 1450 psi
